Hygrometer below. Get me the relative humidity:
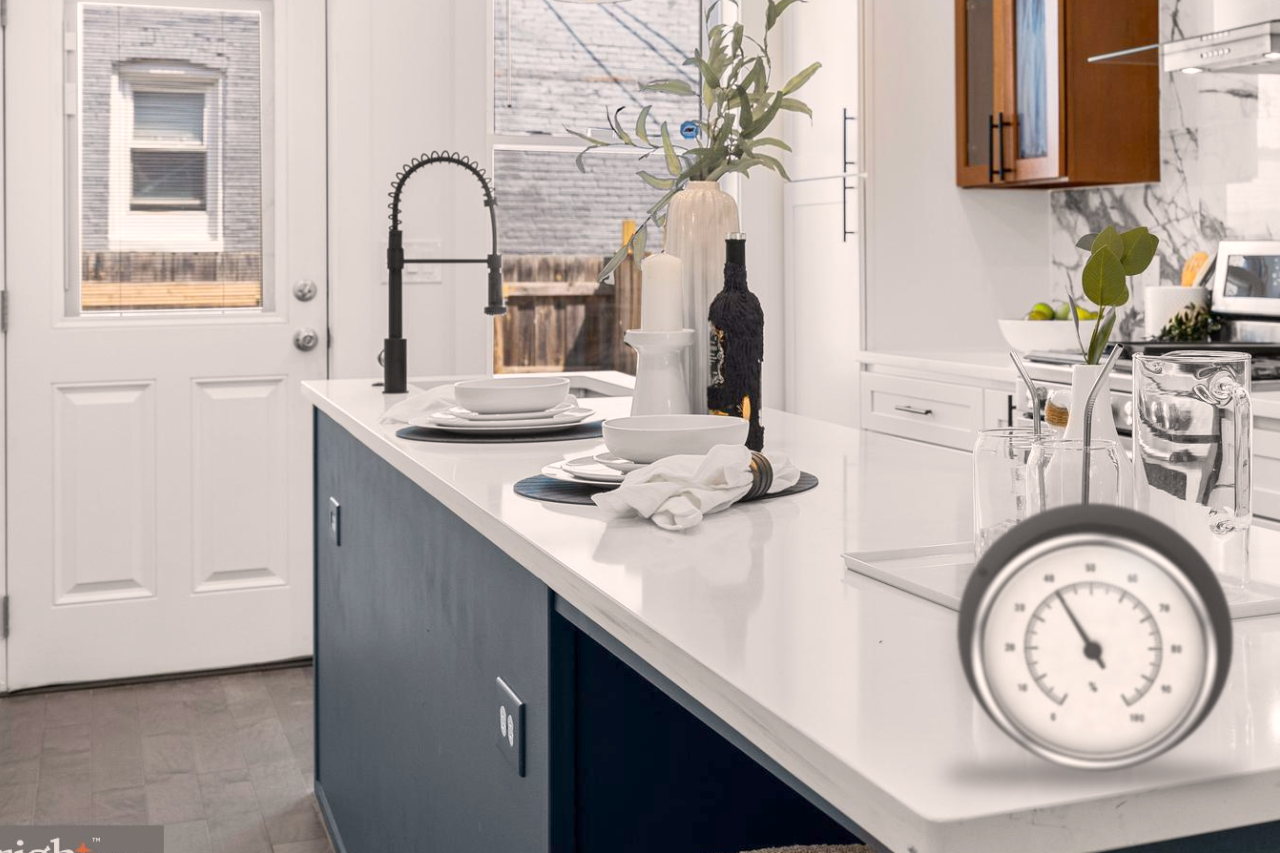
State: 40 %
